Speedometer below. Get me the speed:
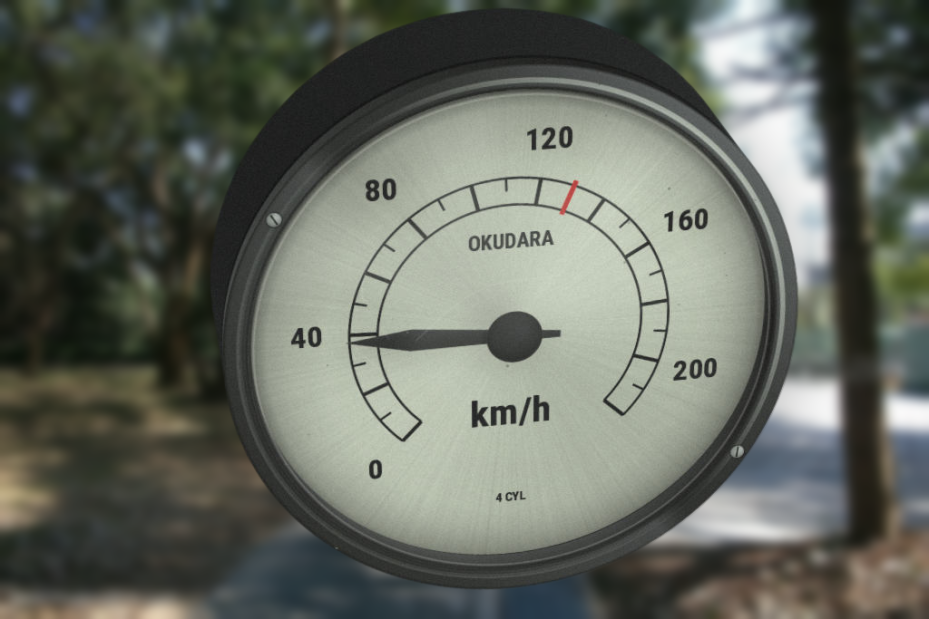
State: 40 km/h
